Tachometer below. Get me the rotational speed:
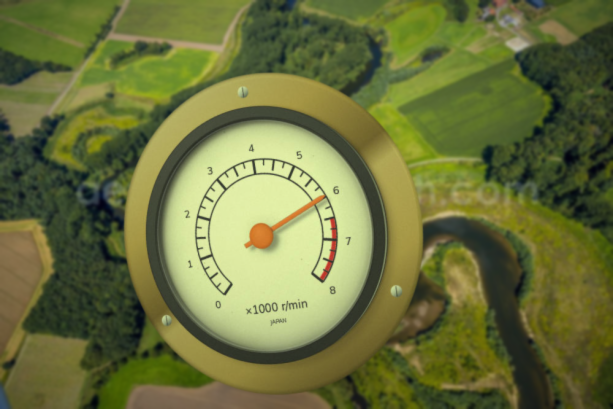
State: 6000 rpm
